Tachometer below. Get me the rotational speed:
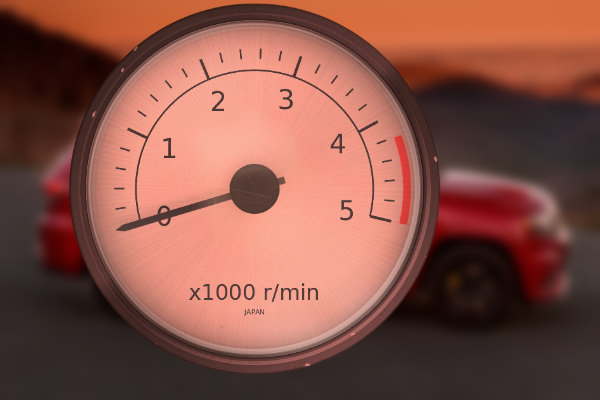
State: 0 rpm
